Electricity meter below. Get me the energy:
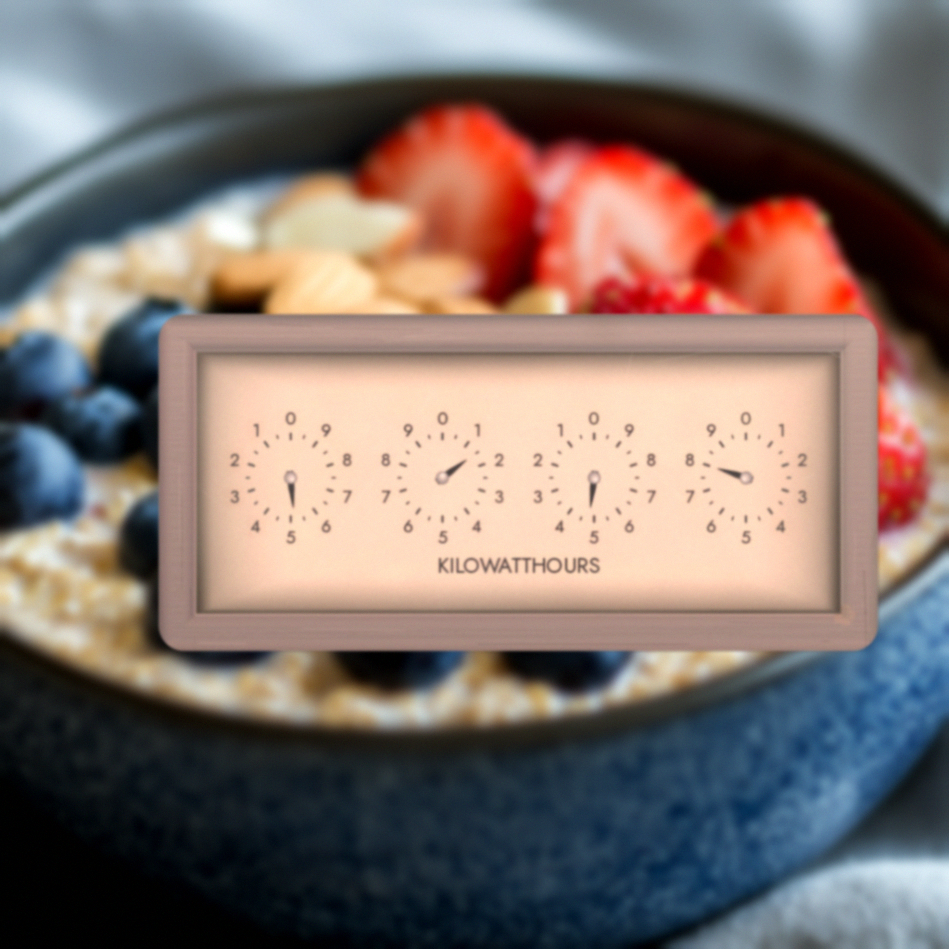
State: 5148 kWh
